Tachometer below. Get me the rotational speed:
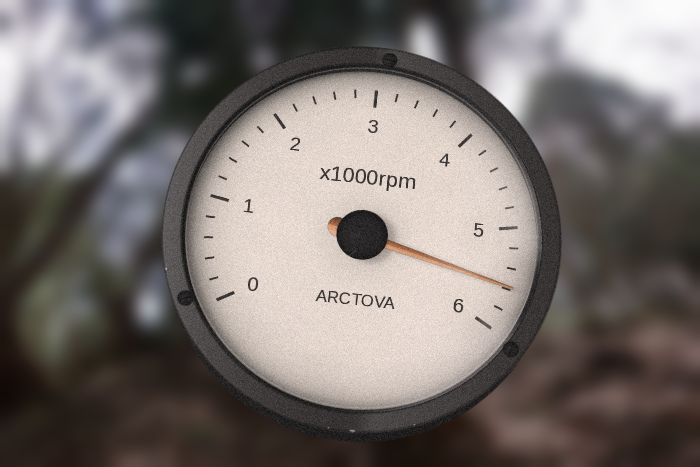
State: 5600 rpm
